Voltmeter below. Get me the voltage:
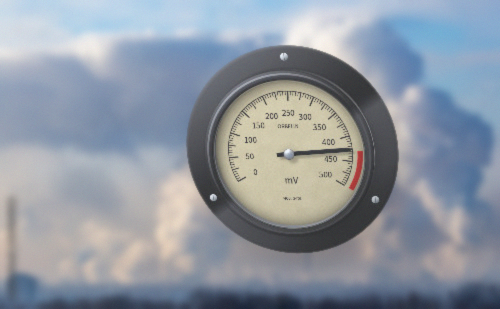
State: 425 mV
